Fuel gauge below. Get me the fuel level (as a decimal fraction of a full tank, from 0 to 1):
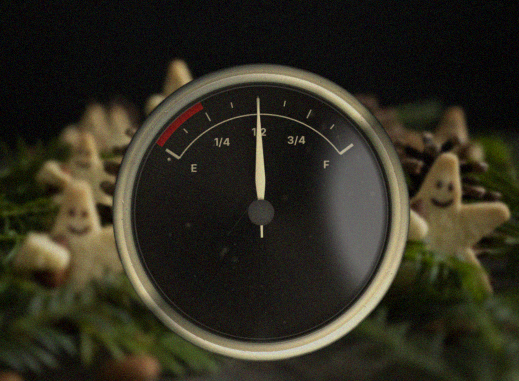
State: 0.5
